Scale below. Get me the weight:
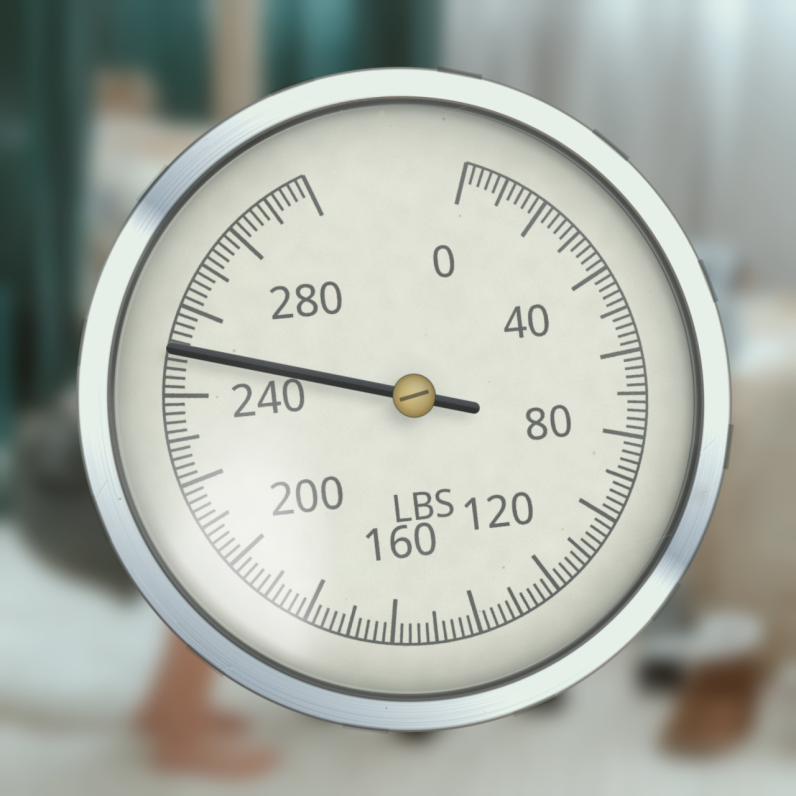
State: 250 lb
